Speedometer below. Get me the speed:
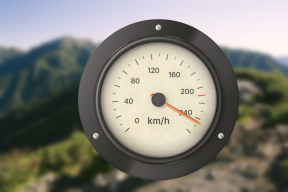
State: 245 km/h
